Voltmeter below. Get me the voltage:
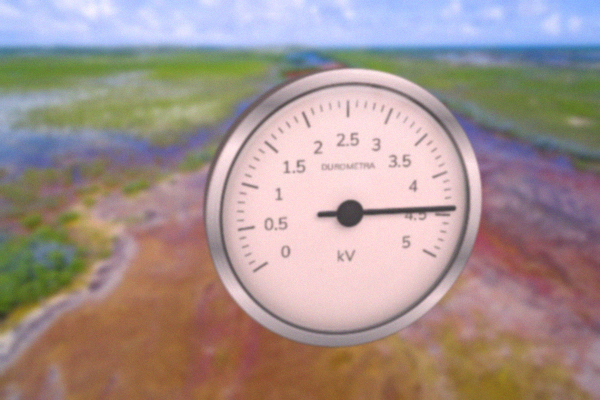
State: 4.4 kV
